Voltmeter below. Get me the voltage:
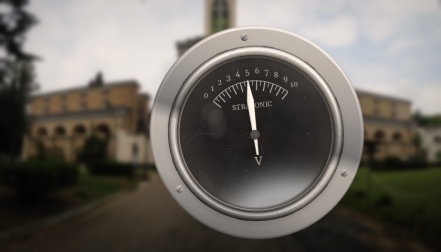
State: 5 V
